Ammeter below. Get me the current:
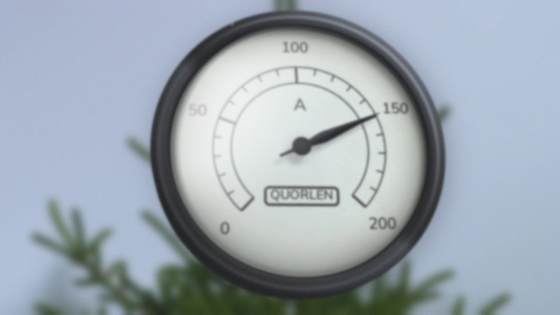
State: 150 A
